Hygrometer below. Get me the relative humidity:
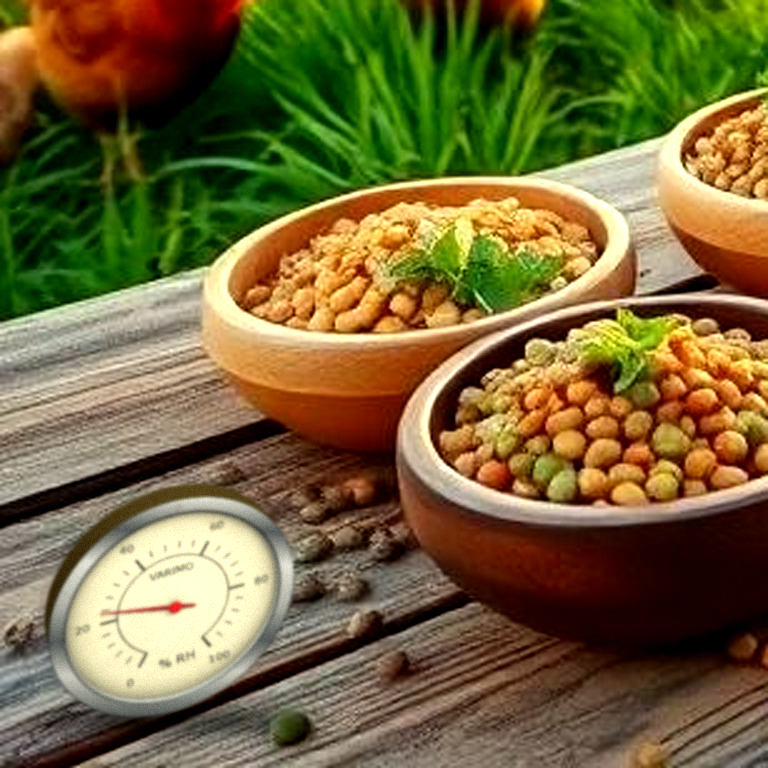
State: 24 %
